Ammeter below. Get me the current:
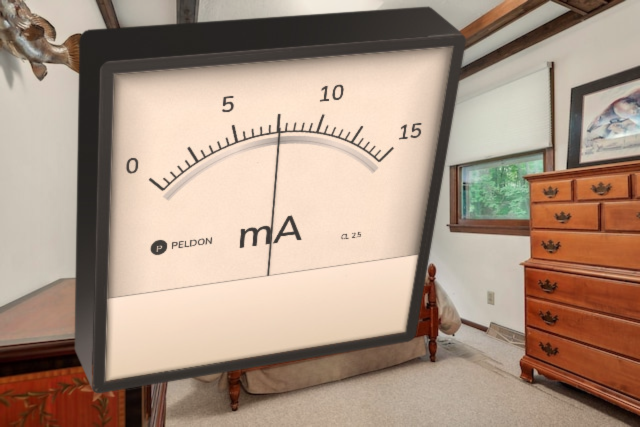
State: 7.5 mA
